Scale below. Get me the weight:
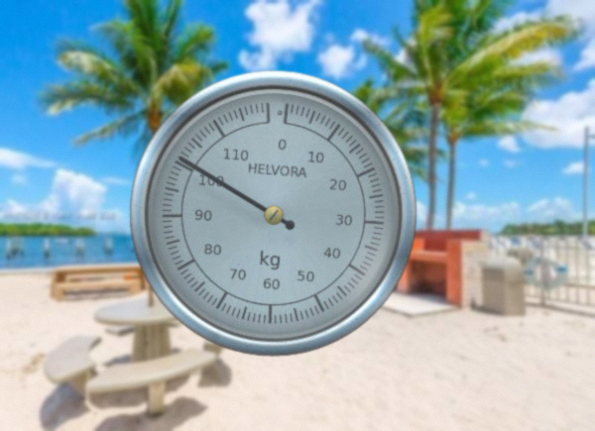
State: 101 kg
